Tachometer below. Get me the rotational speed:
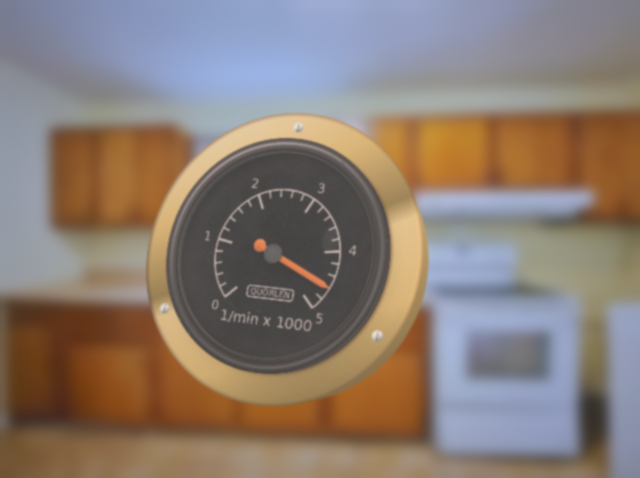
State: 4600 rpm
